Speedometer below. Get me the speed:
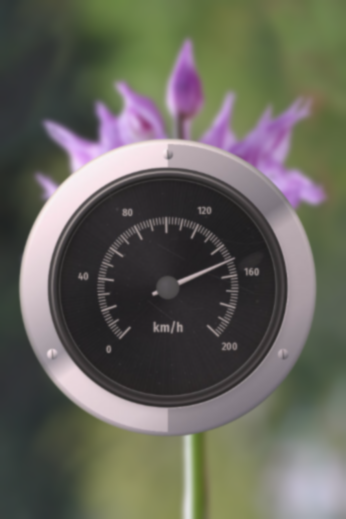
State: 150 km/h
